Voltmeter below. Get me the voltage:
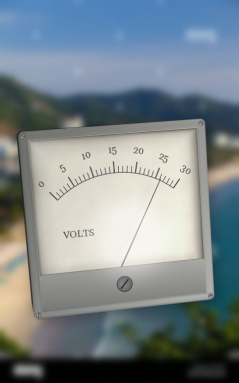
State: 26 V
